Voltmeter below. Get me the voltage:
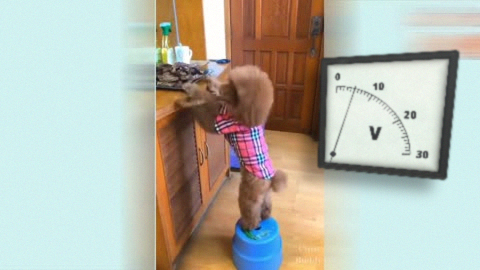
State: 5 V
